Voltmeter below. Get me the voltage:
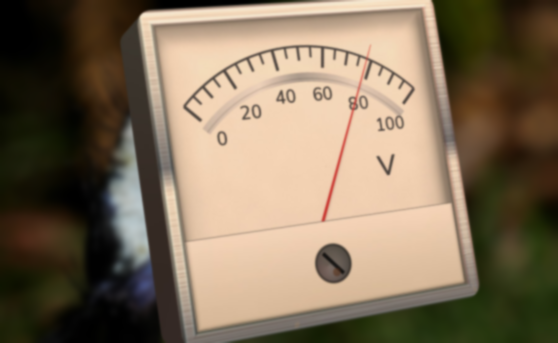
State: 77.5 V
